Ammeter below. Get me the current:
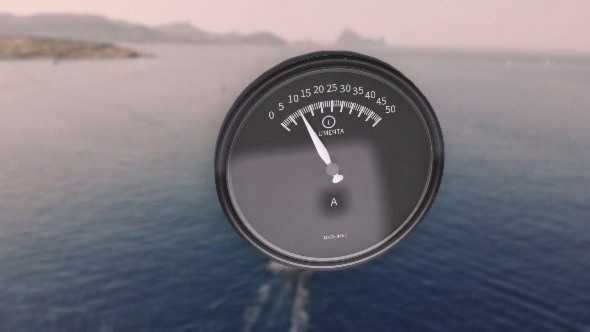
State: 10 A
